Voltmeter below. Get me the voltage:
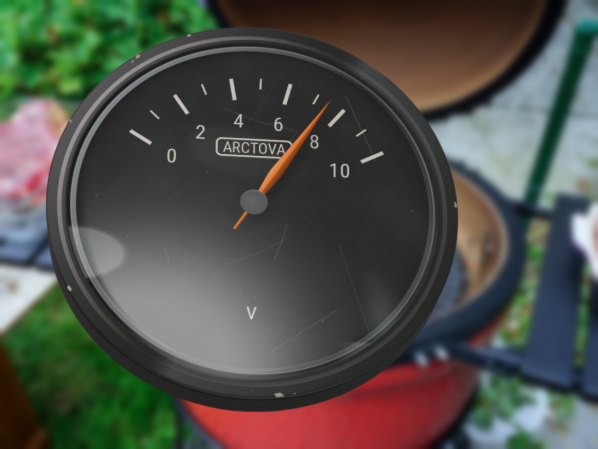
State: 7.5 V
